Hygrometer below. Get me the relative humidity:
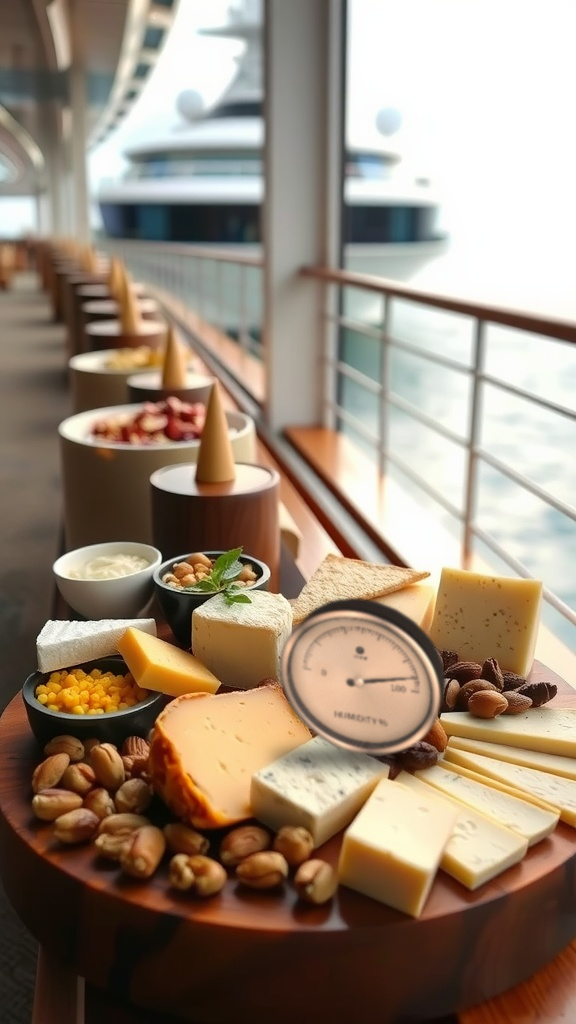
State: 90 %
